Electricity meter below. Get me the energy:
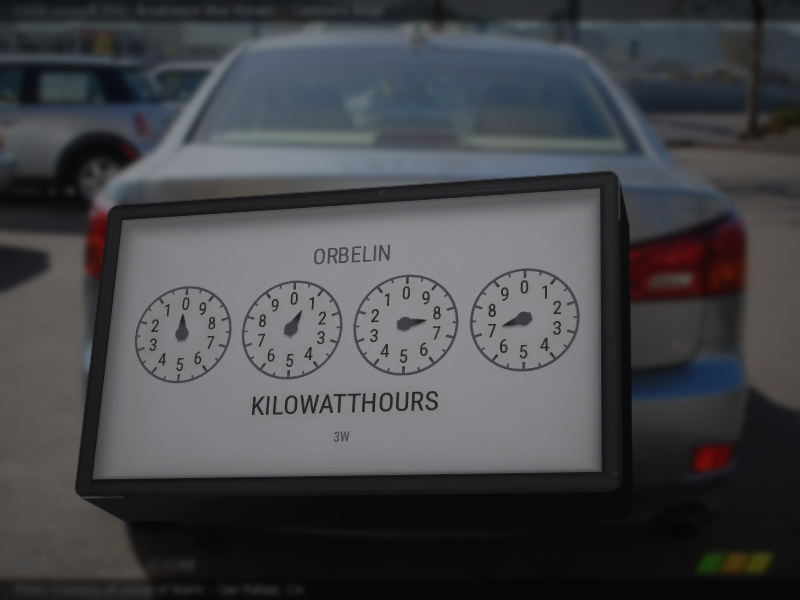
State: 77 kWh
